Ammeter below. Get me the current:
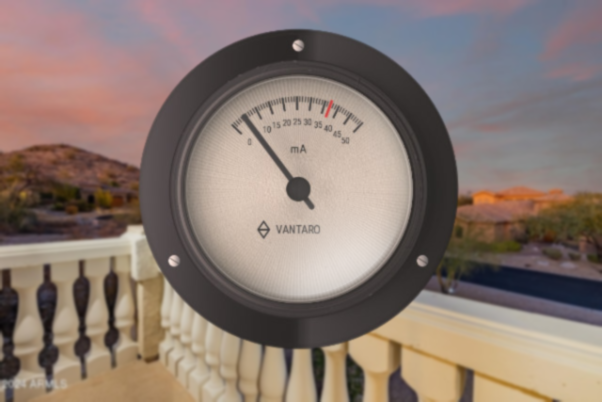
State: 5 mA
